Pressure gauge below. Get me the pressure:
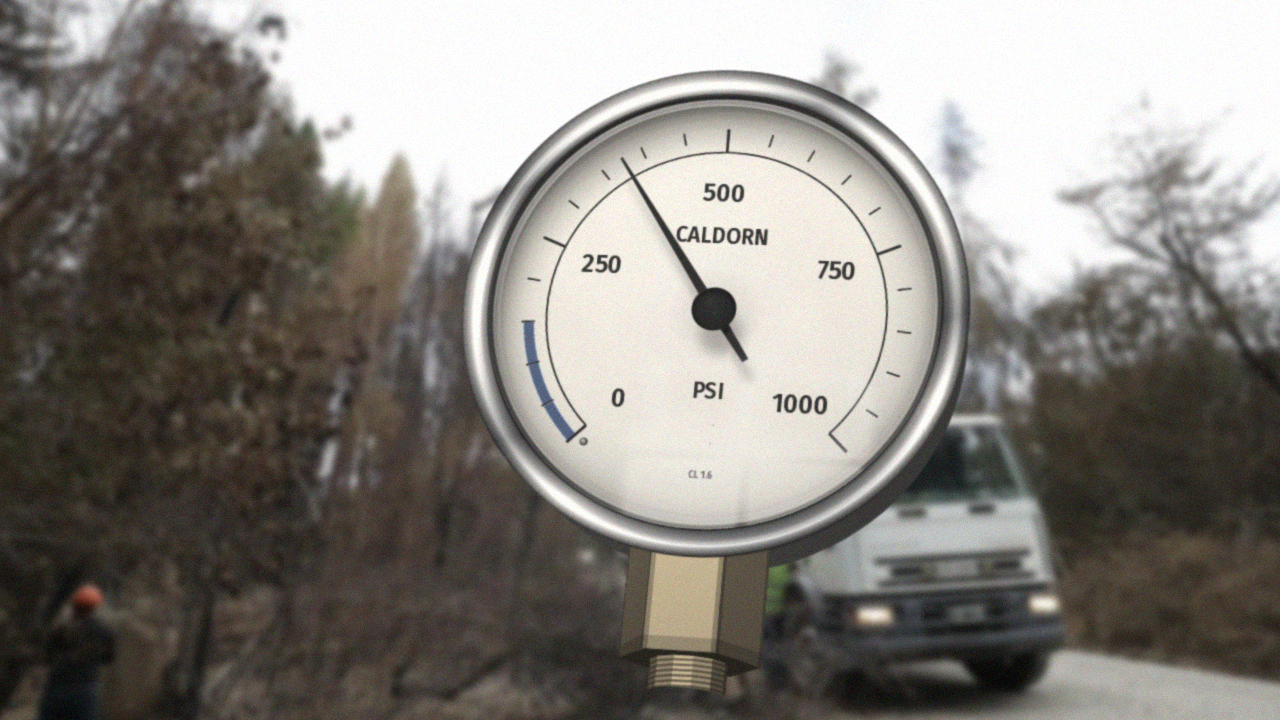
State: 375 psi
